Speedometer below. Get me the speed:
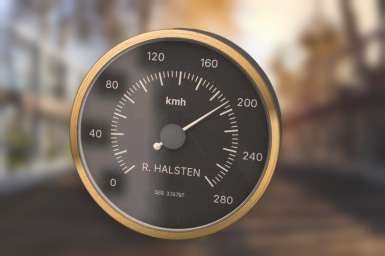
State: 192 km/h
